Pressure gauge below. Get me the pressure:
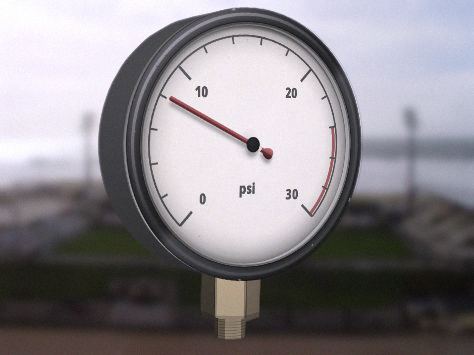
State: 8 psi
